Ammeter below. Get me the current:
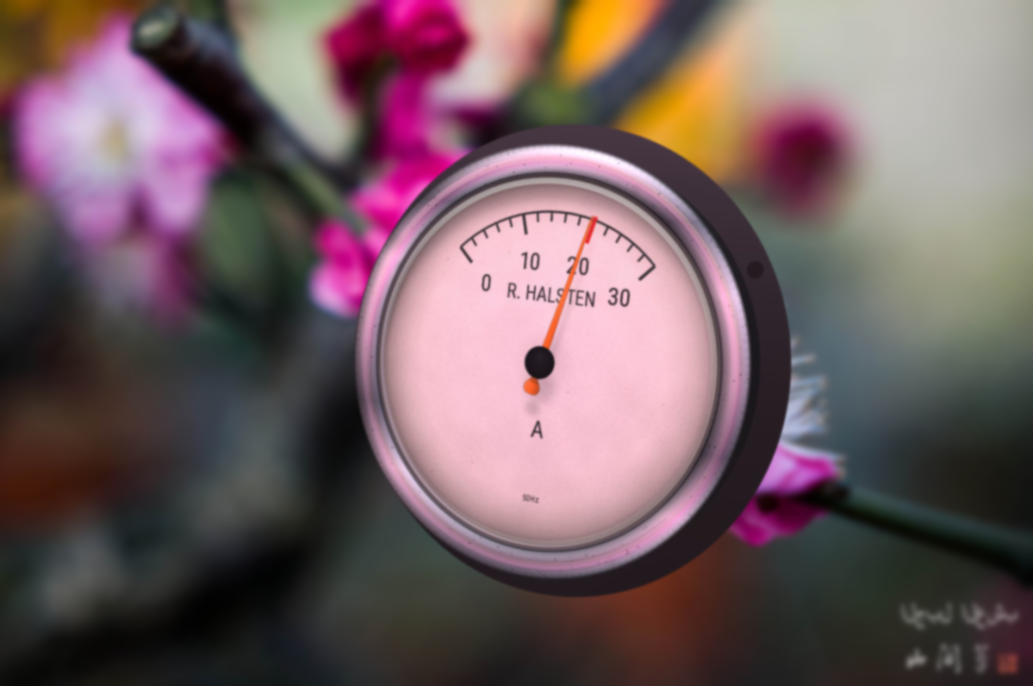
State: 20 A
